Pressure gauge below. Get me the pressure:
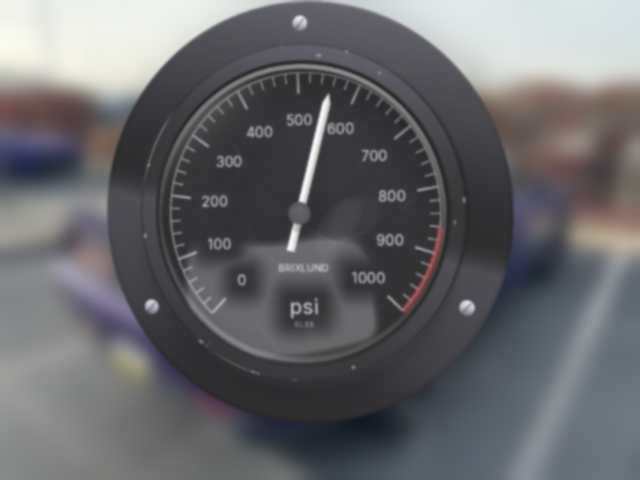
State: 560 psi
